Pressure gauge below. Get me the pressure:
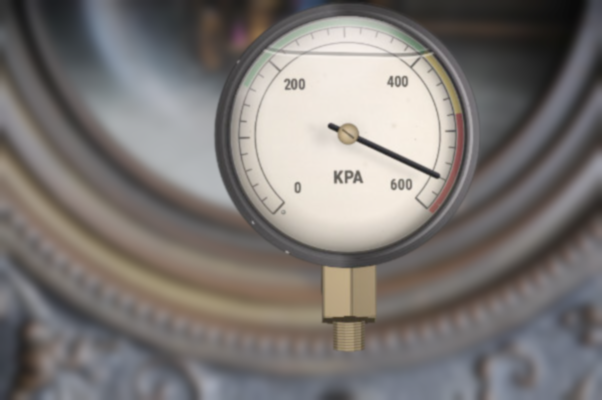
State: 560 kPa
